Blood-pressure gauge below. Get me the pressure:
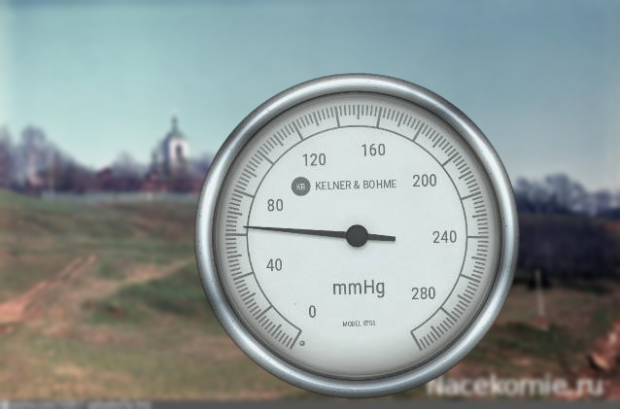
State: 64 mmHg
